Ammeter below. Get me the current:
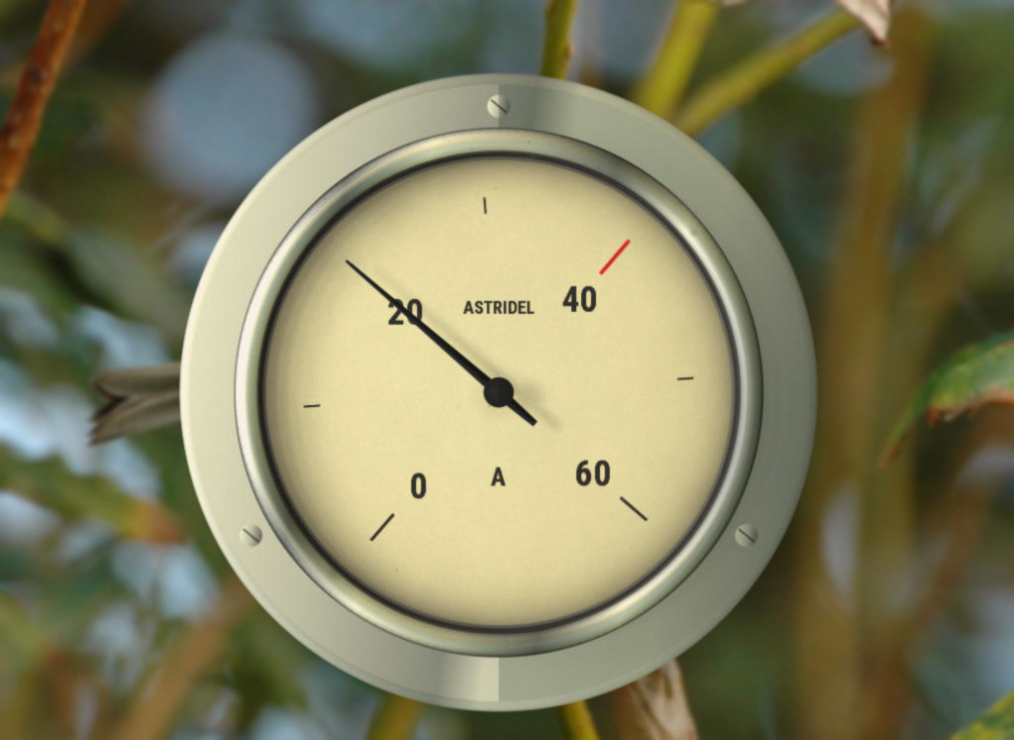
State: 20 A
